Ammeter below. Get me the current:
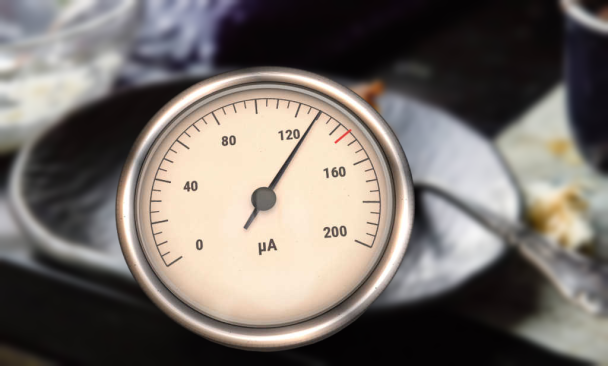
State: 130 µA
